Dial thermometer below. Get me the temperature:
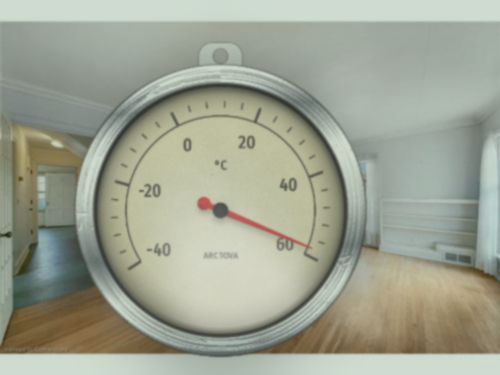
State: 58 °C
